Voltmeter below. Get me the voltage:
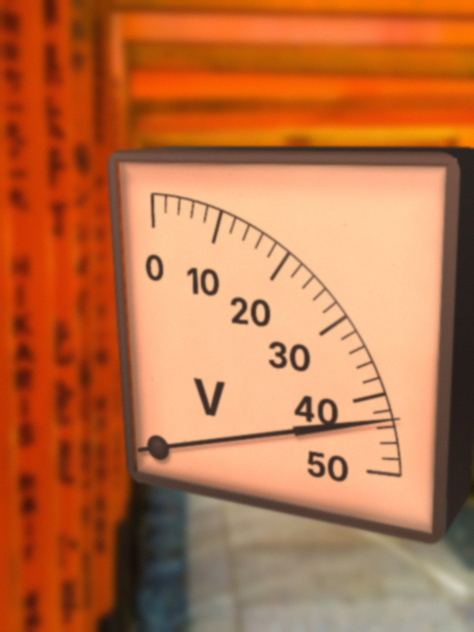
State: 43 V
